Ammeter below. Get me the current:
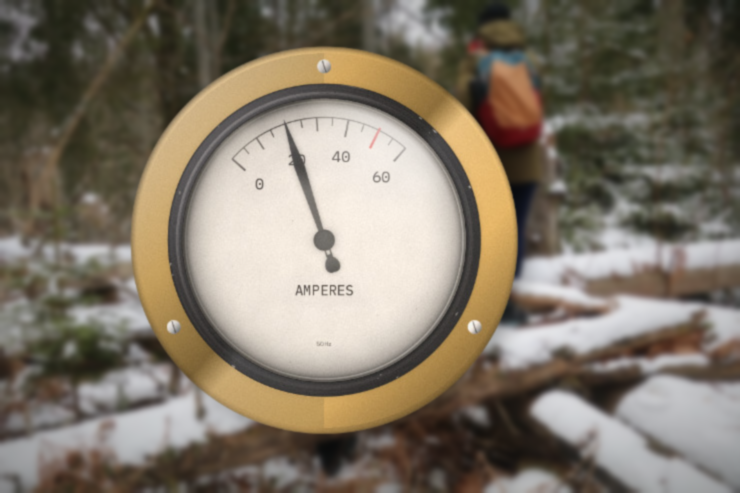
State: 20 A
